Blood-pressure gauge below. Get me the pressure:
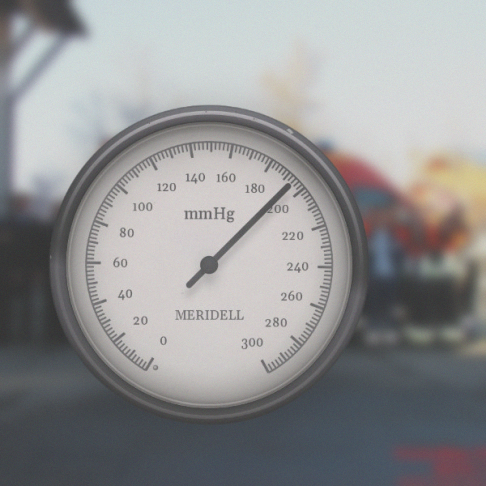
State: 194 mmHg
